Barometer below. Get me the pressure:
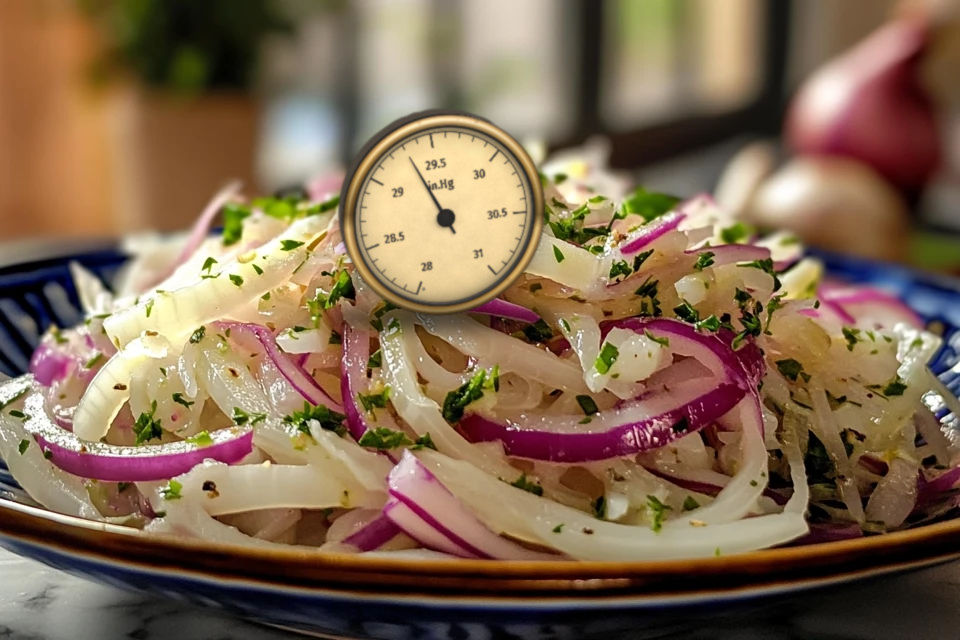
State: 29.3 inHg
